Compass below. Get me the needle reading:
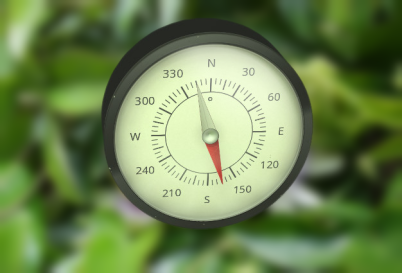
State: 165 °
